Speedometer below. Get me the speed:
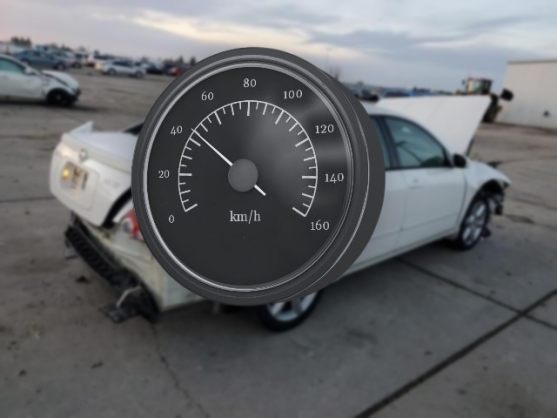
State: 45 km/h
